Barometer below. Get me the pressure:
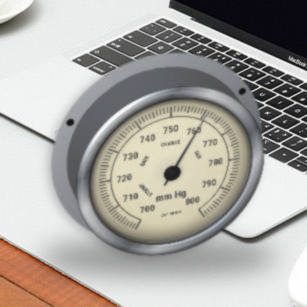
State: 760 mmHg
